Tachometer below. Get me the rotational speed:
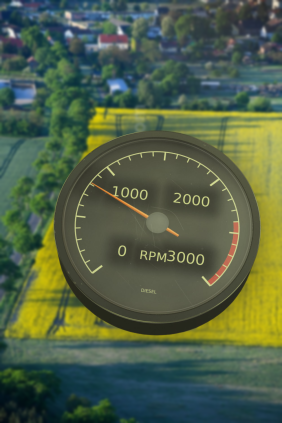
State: 800 rpm
